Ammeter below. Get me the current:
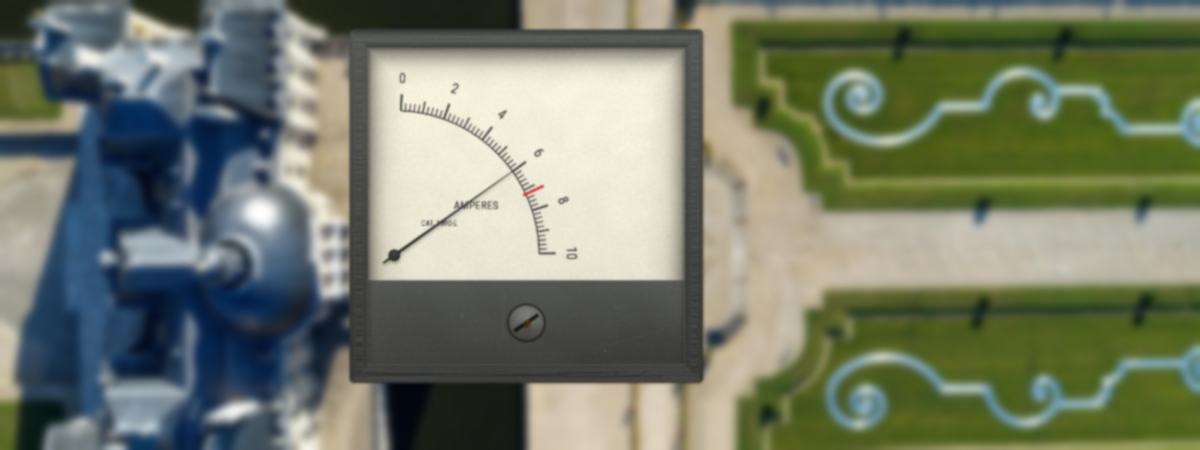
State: 6 A
